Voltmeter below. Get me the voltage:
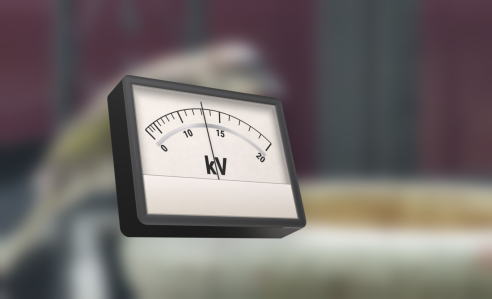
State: 13 kV
